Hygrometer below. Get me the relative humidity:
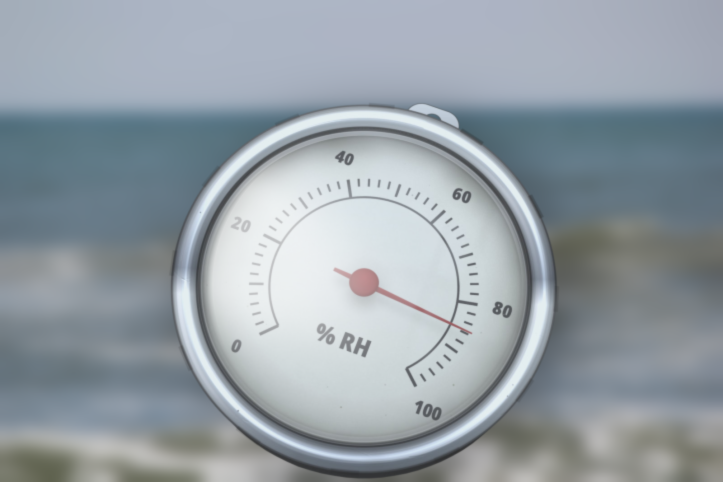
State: 86 %
